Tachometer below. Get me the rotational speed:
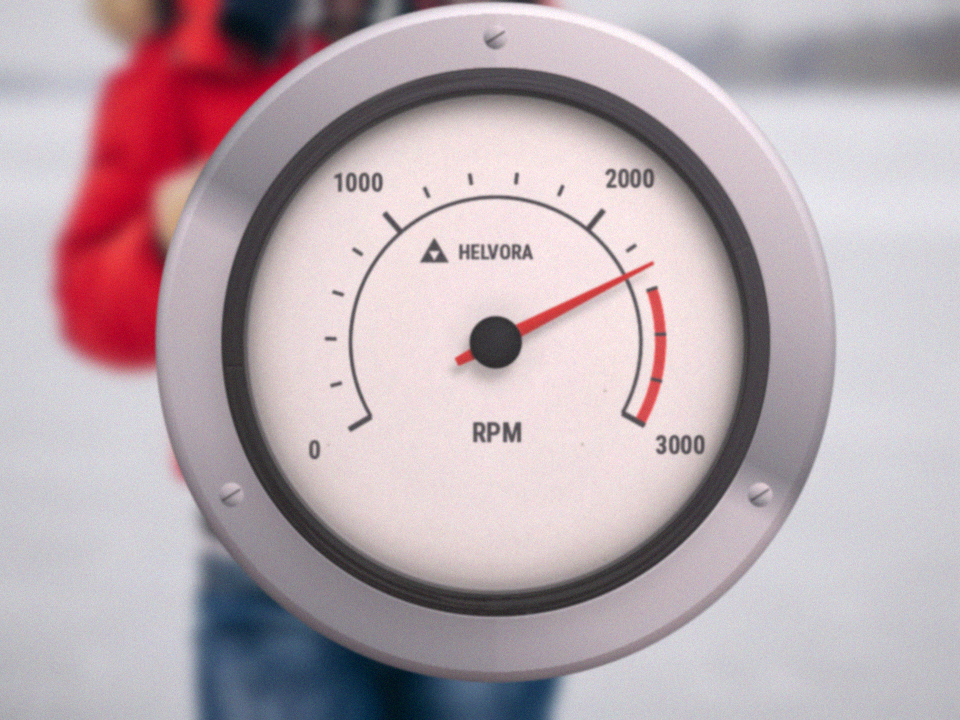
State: 2300 rpm
